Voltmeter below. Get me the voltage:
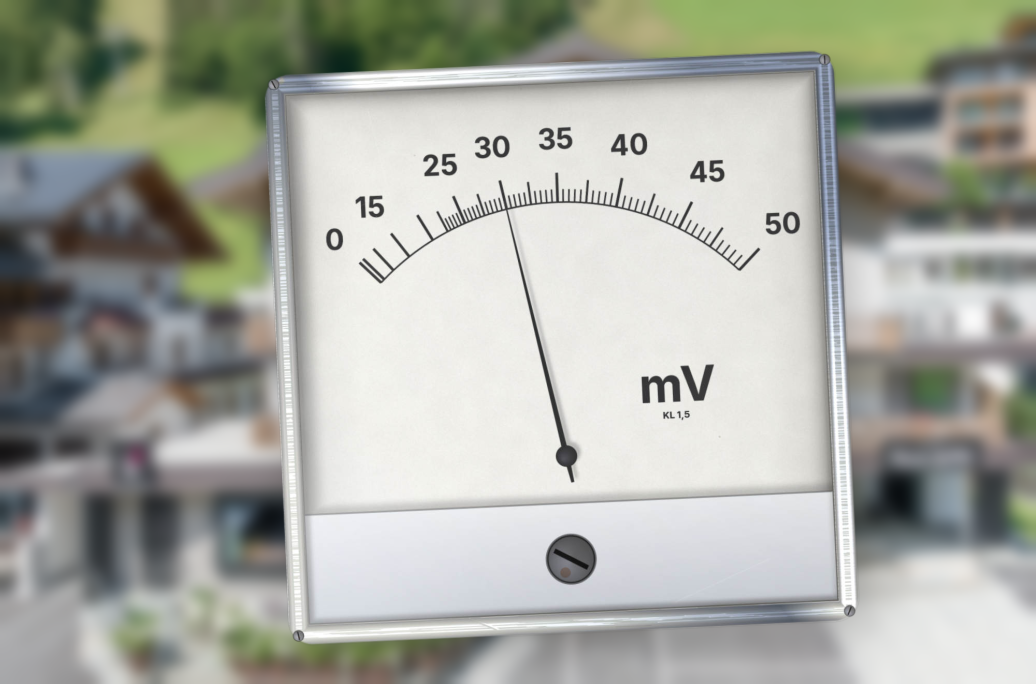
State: 30 mV
